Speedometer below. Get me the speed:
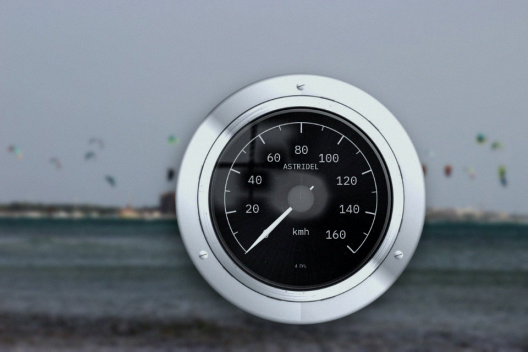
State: 0 km/h
